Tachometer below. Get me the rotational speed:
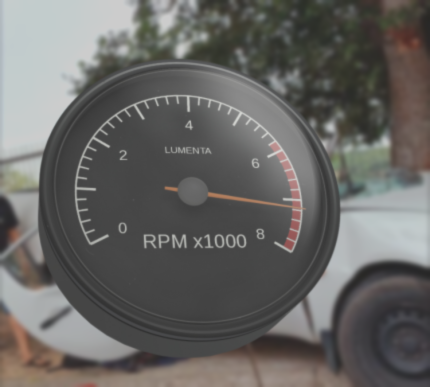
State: 7200 rpm
